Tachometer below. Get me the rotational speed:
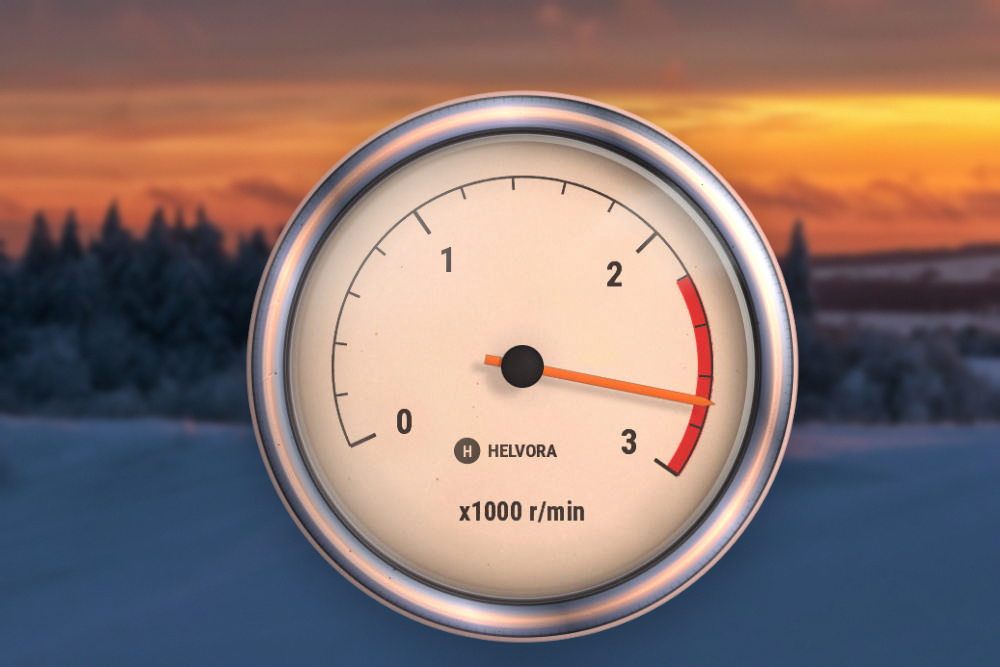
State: 2700 rpm
